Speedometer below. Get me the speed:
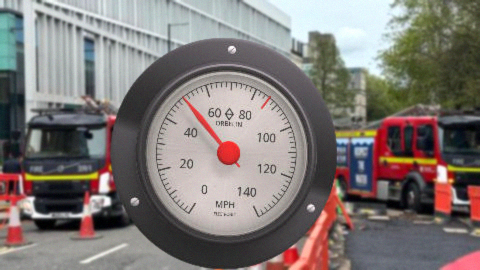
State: 50 mph
